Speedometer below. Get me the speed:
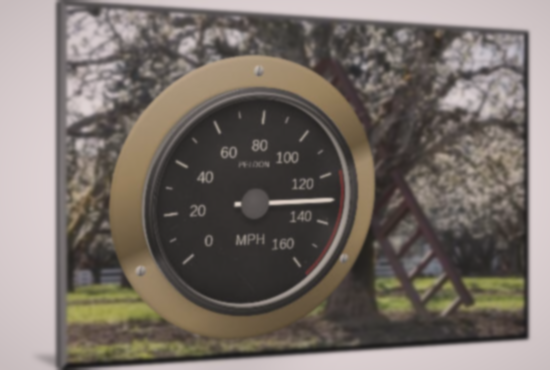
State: 130 mph
